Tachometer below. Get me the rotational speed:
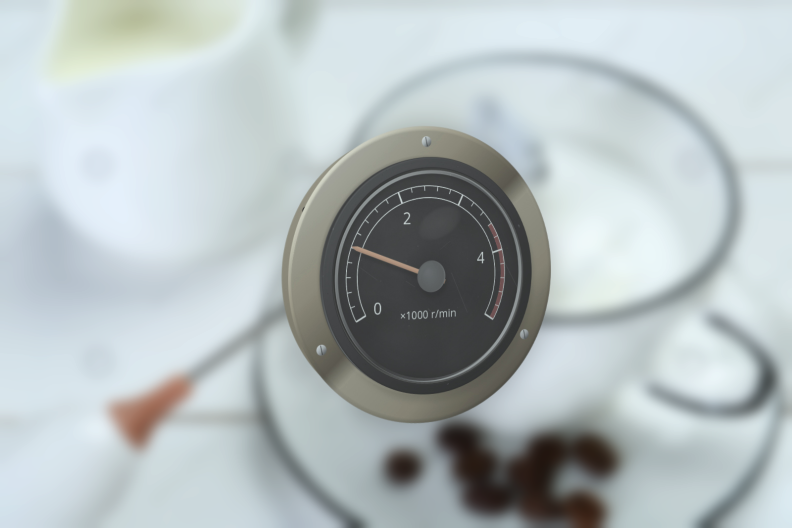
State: 1000 rpm
